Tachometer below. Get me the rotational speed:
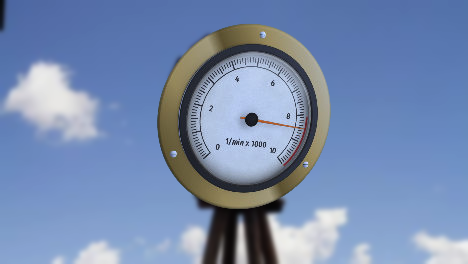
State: 8500 rpm
